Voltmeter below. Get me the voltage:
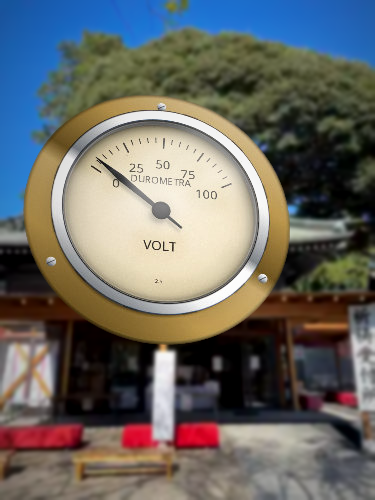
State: 5 V
